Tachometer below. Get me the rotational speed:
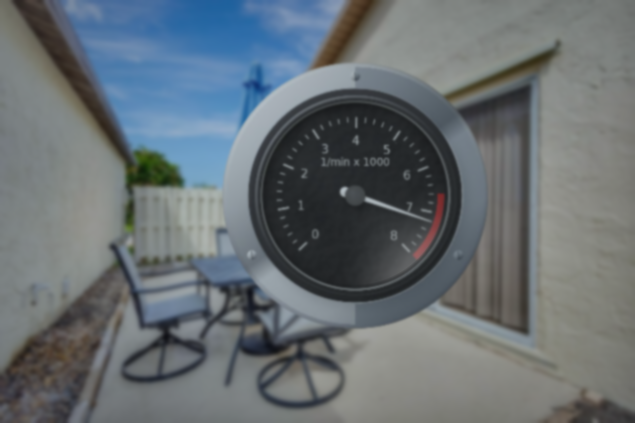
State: 7200 rpm
